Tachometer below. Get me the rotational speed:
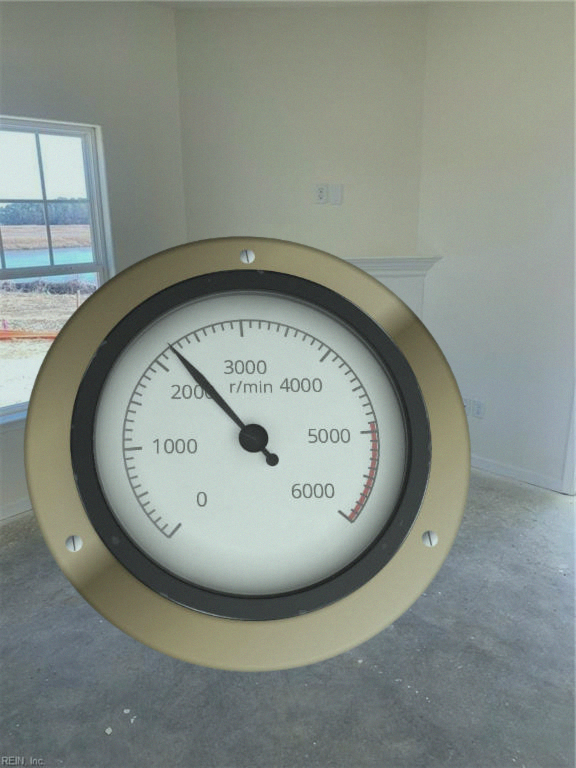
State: 2200 rpm
